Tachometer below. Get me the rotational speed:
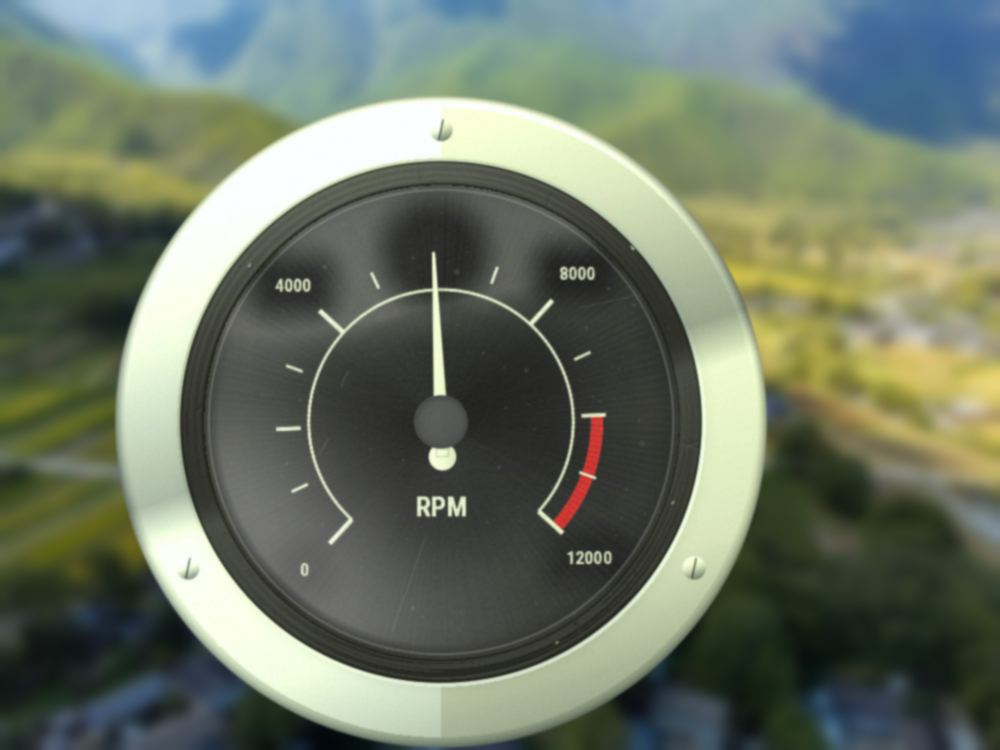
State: 6000 rpm
